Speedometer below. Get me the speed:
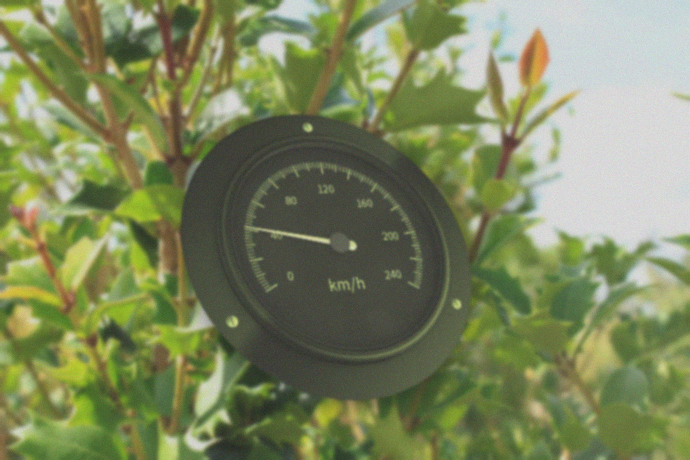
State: 40 km/h
